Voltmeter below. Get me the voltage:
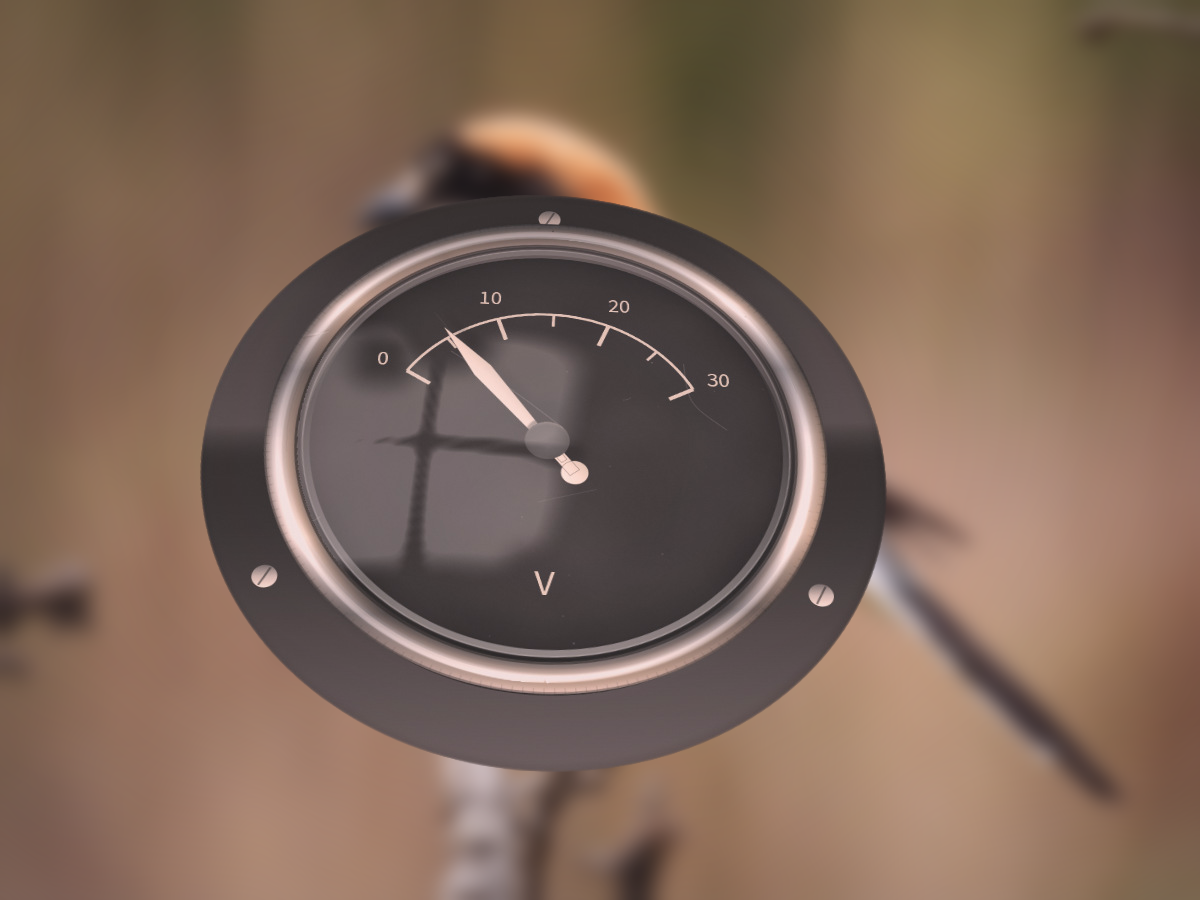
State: 5 V
